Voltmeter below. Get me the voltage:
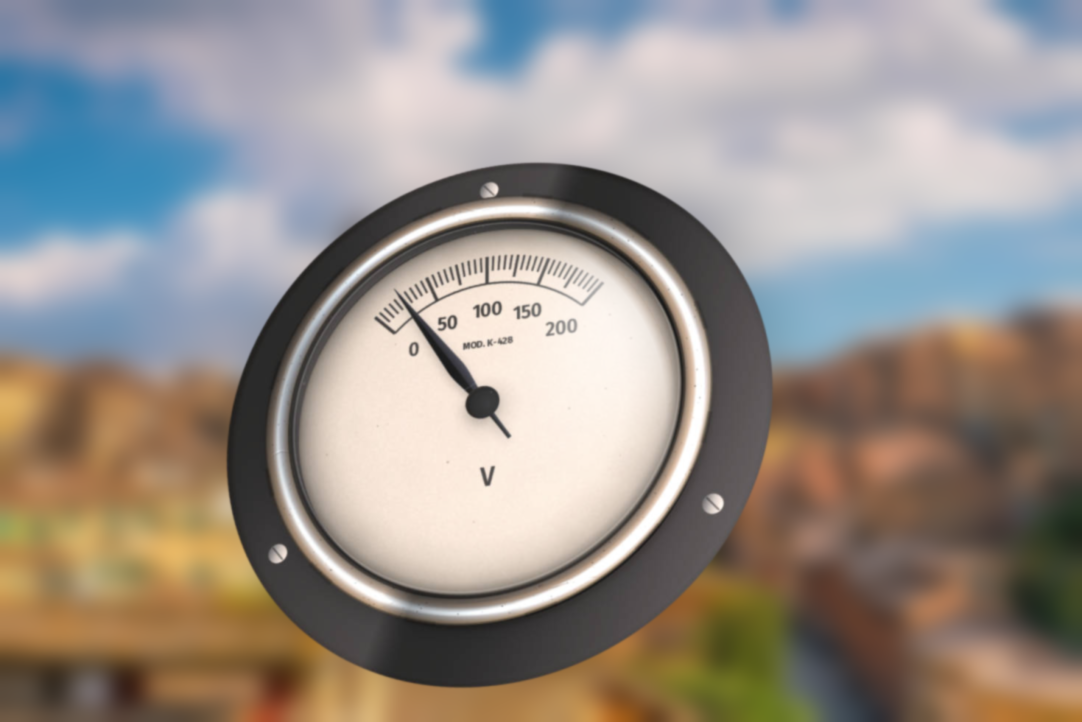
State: 25 V
